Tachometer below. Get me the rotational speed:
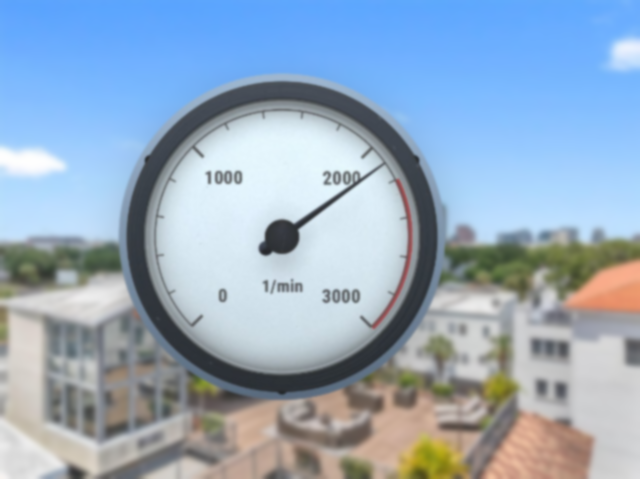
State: 2100 rpm
